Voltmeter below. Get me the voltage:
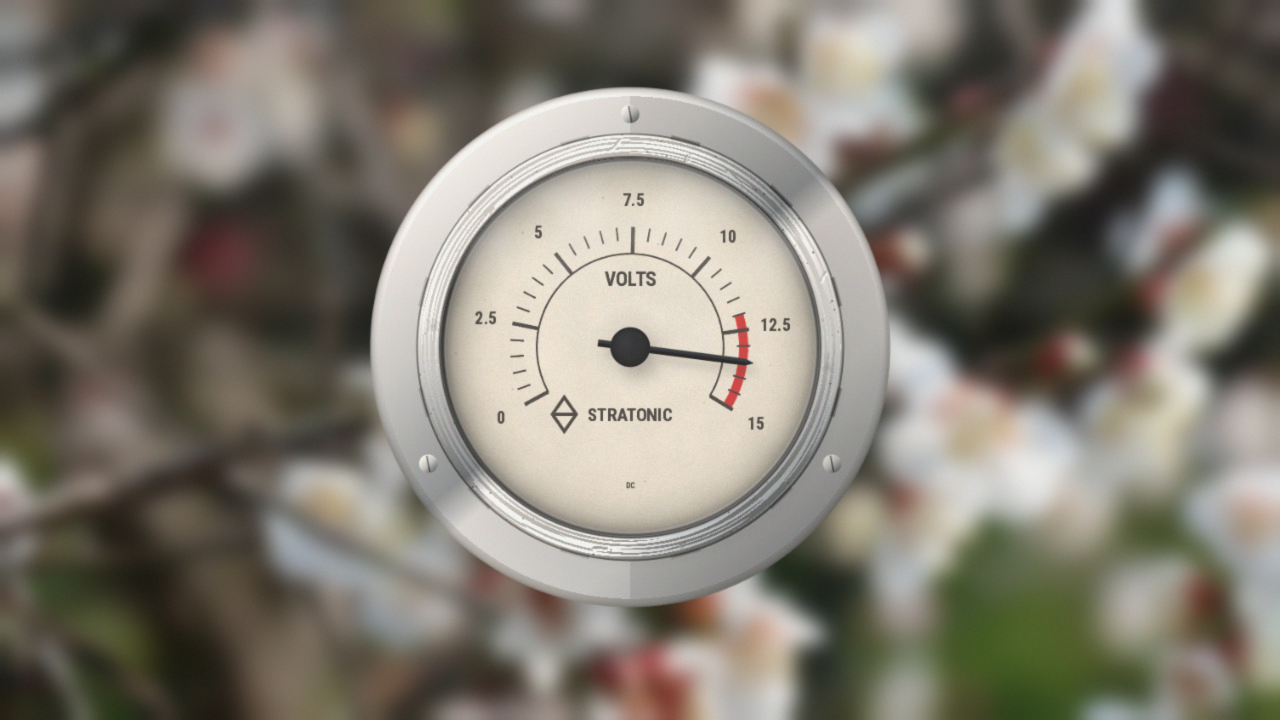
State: 13.5 V
